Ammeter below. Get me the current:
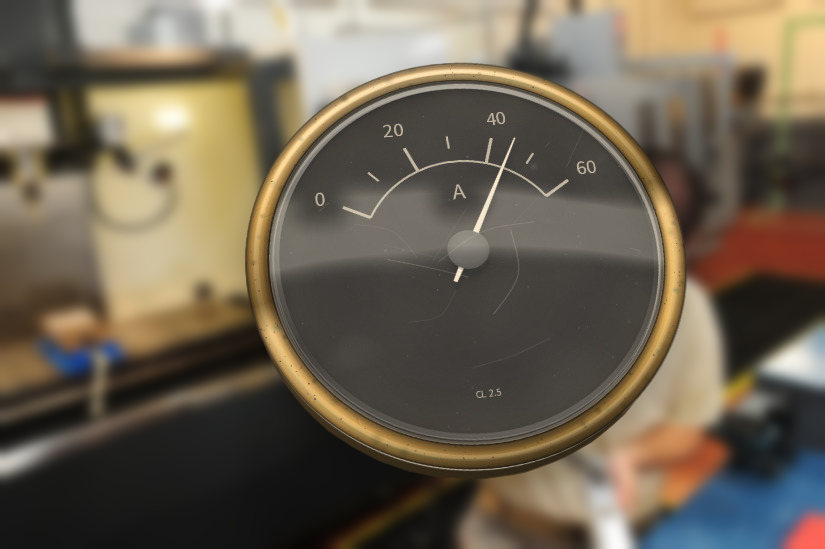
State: 45 A
